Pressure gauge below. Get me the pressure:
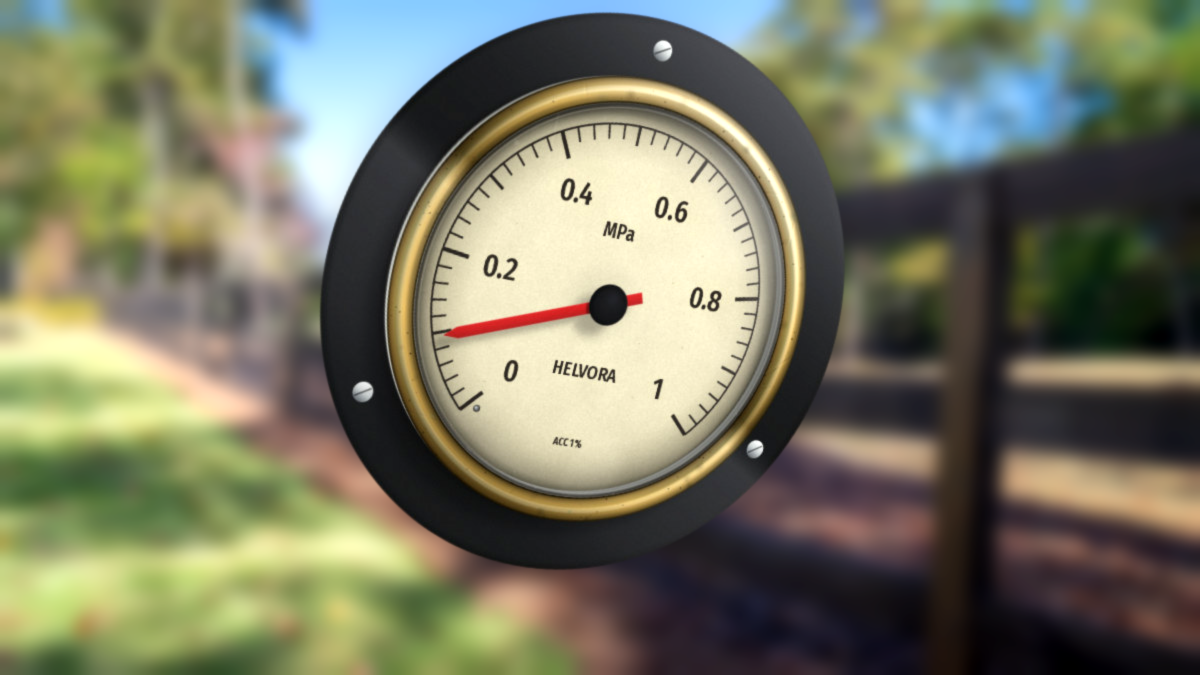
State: 0.1 MPa
